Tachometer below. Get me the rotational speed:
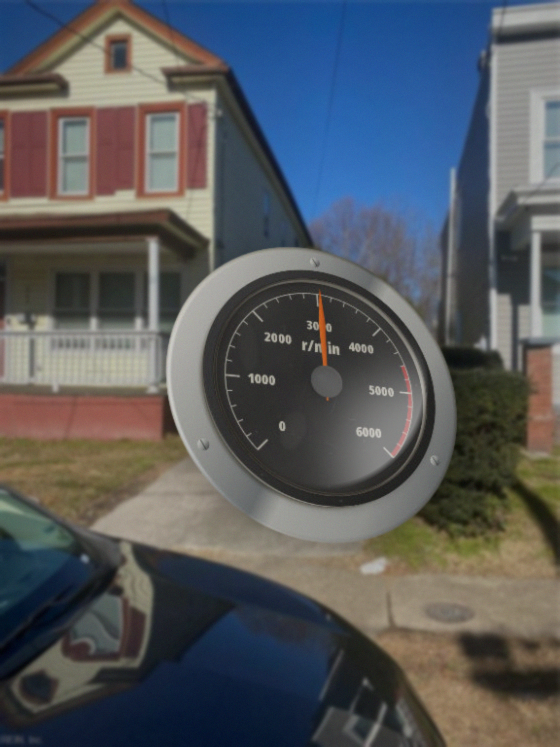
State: 3000 rpm
